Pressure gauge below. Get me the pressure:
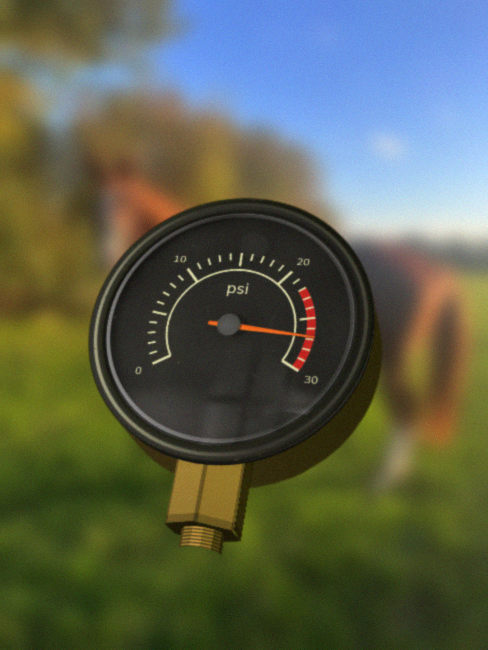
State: 27 psi
